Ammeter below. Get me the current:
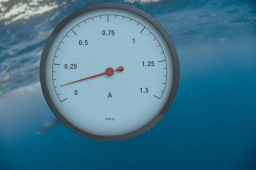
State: 0.1 A
